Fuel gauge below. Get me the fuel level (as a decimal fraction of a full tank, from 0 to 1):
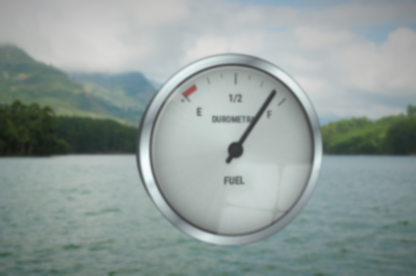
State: 0.875
